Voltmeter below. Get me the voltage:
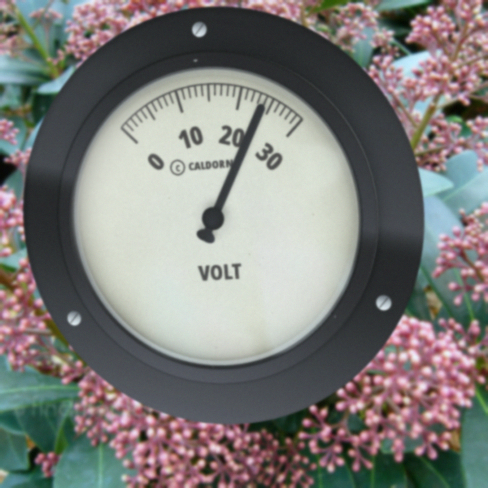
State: 24 V
